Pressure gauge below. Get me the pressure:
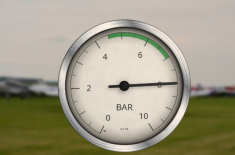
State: 8 bar
